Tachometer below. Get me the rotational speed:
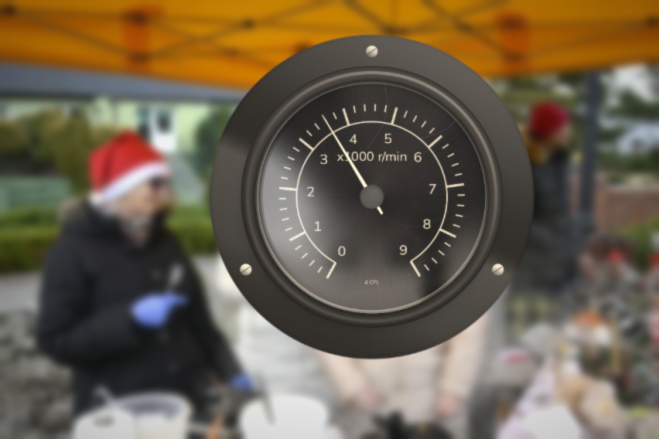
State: 3600 rpm
